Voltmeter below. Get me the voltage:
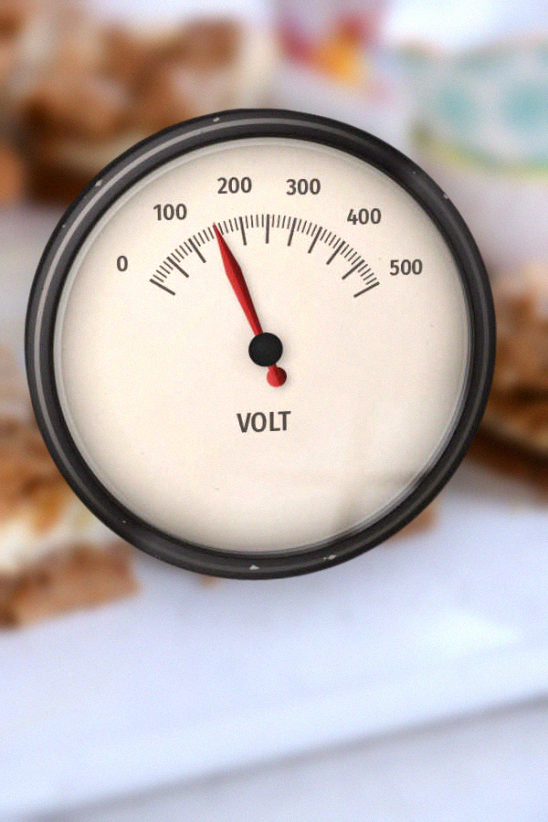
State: 150 V
